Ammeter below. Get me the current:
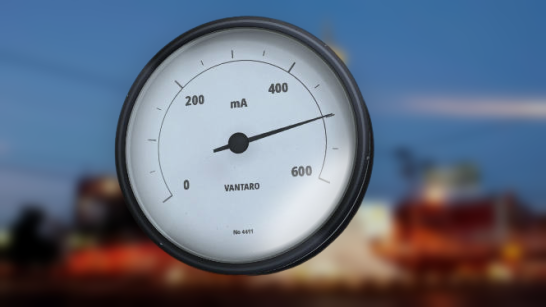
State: 500 mA
